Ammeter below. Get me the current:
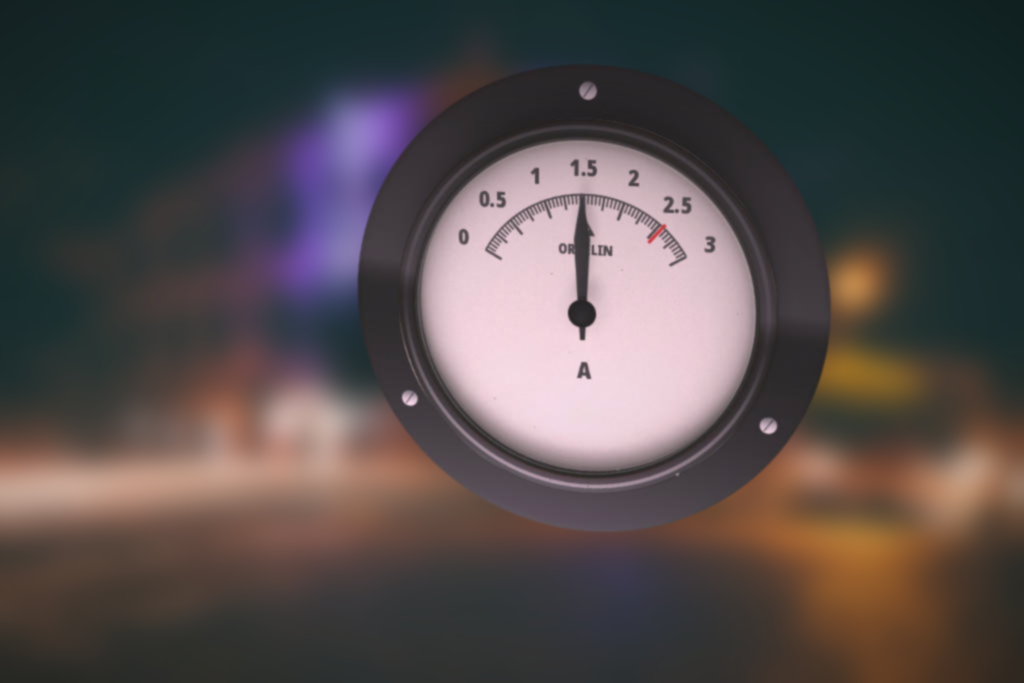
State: 1.5 A
